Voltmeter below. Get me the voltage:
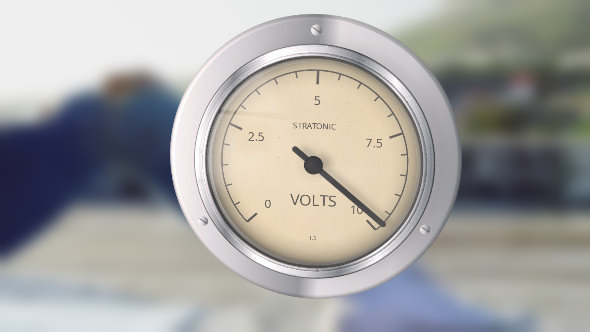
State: 9.75 V
